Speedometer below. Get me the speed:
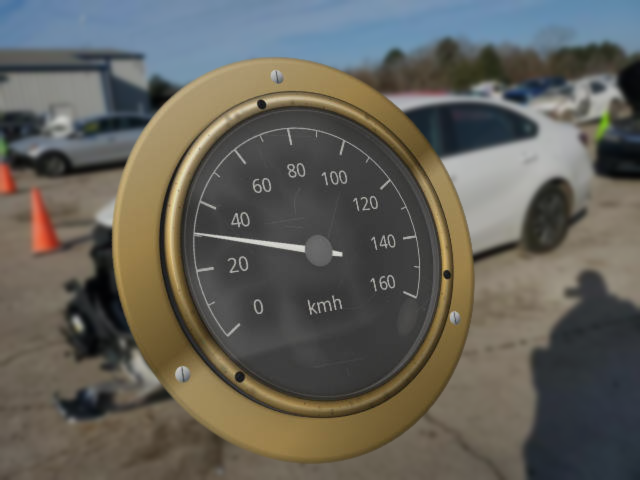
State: 30 km/h
